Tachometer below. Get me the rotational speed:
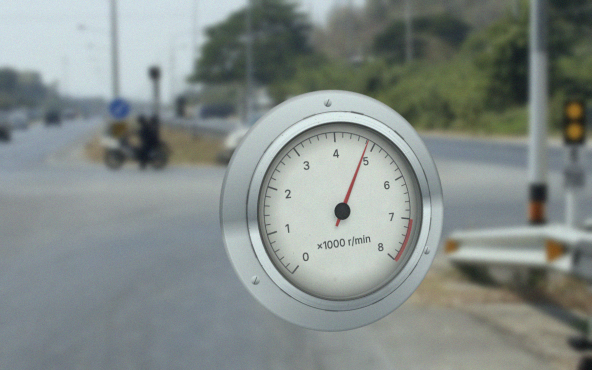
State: 4800 rpm
